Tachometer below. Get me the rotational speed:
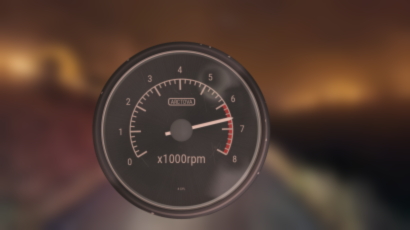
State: 6600 rpm
